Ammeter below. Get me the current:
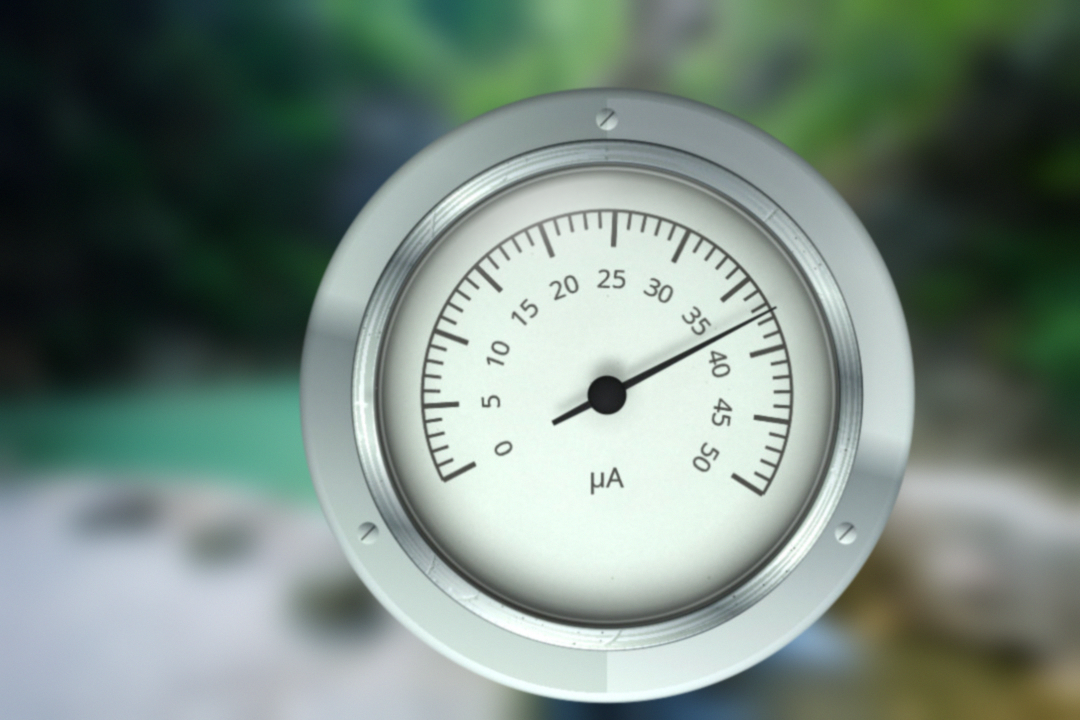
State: 37.5 µA
